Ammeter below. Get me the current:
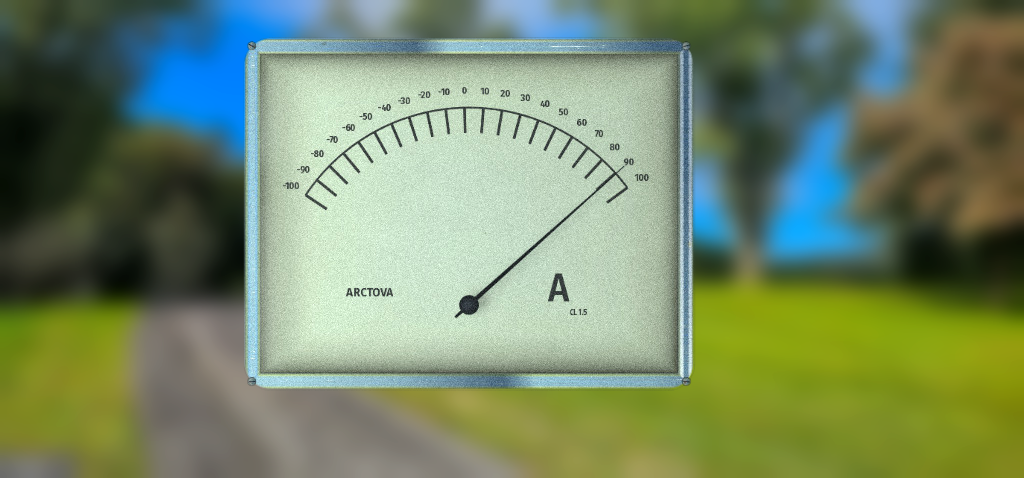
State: 90 A
